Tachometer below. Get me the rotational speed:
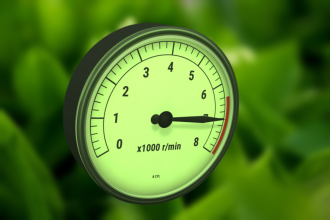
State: 7000 rpm
